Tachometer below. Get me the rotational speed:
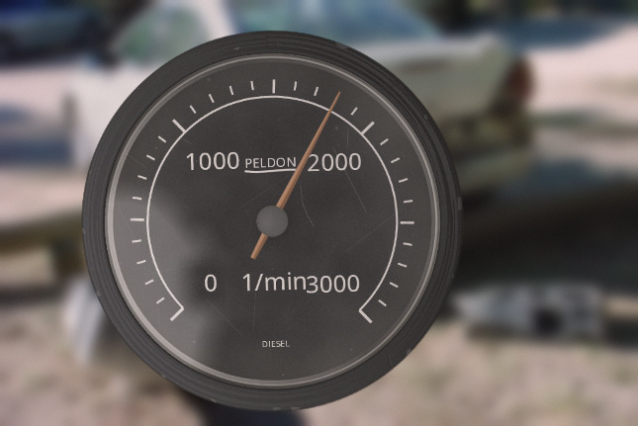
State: 1800 rpm
